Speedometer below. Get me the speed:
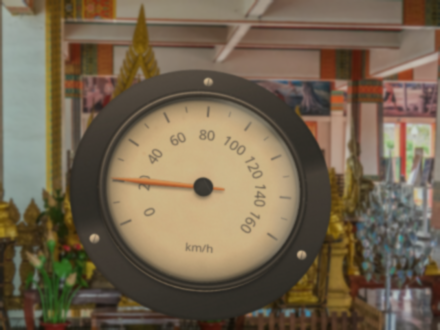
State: 20 km/h
